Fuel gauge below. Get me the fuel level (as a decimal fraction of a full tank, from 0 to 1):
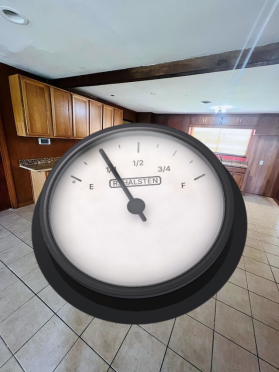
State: 0.25
